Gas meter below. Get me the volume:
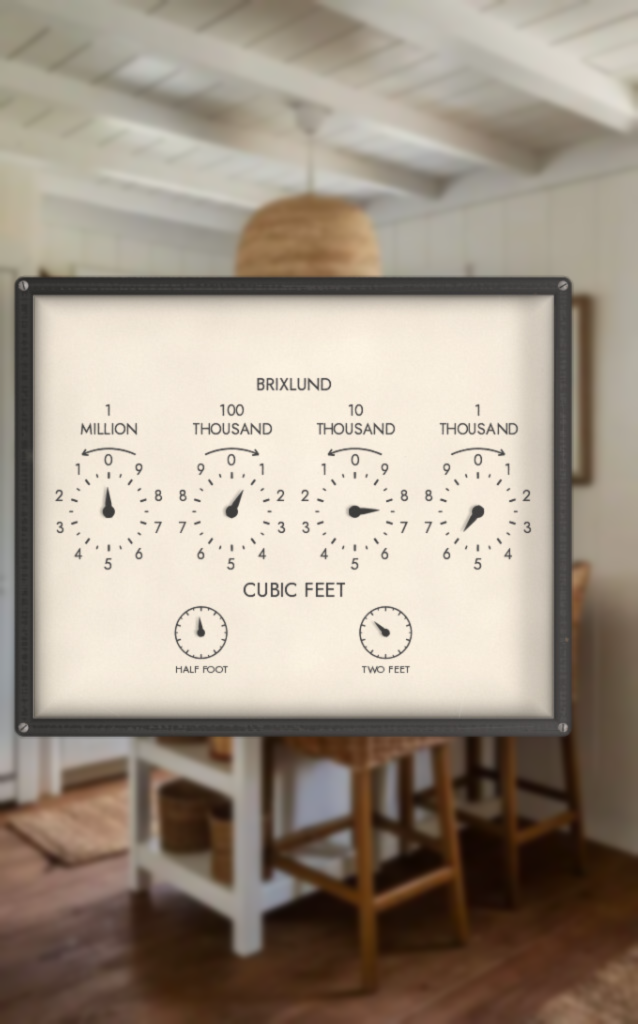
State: 7600 ft³
